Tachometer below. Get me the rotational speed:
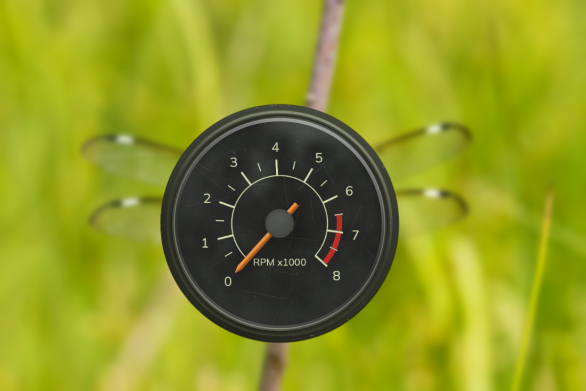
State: 0 rpm
